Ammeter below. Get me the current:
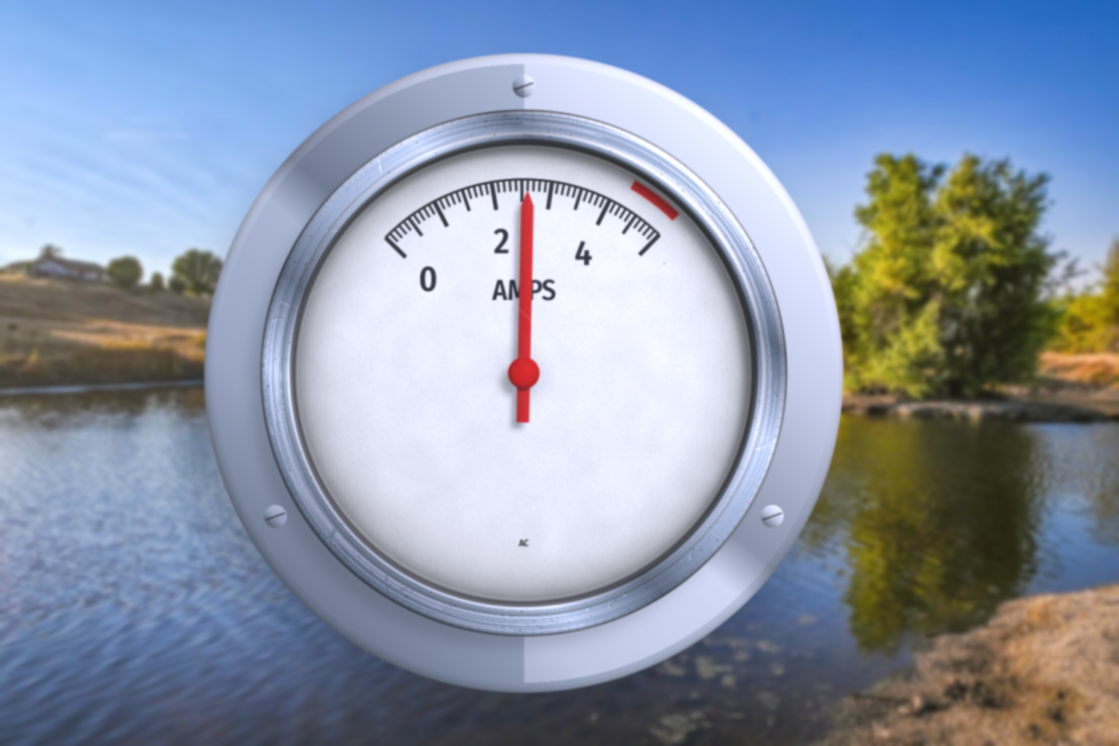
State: 2.6 A
